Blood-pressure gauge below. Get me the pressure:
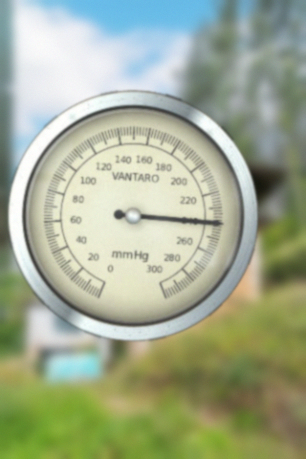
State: 240 mmHg
